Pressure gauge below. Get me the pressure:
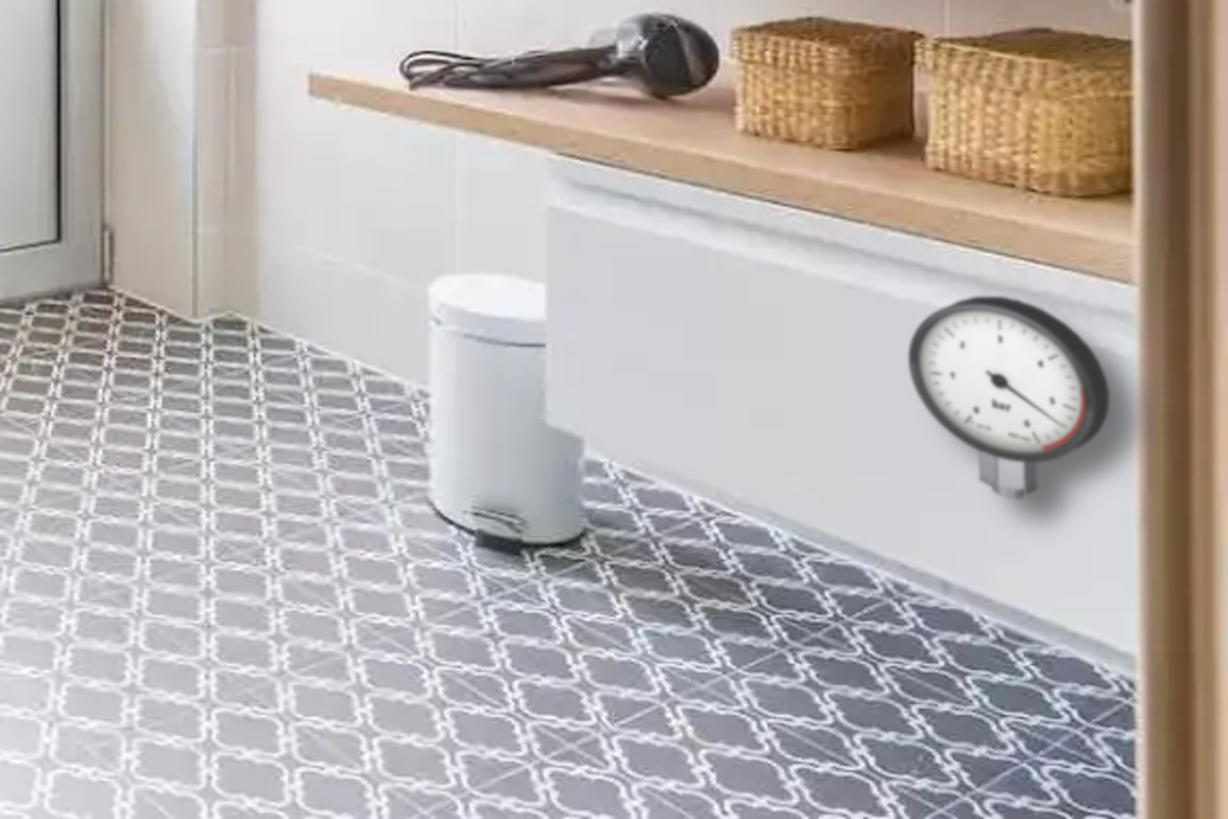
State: 5.4 bar
